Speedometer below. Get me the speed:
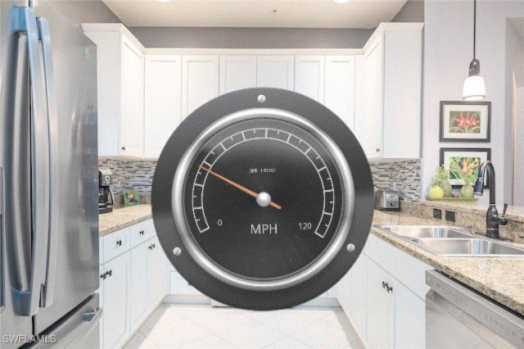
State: 27.5 mph
